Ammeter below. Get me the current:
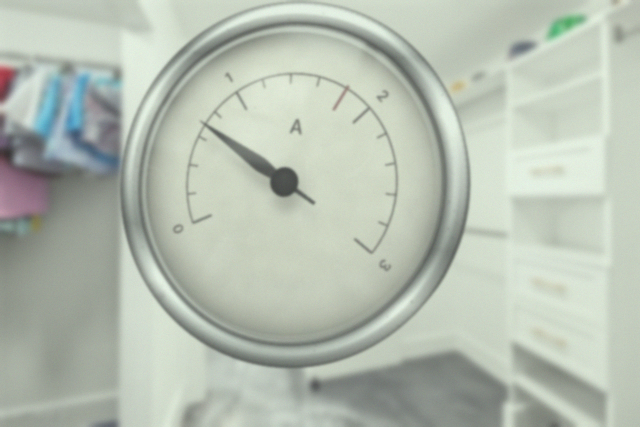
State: 0.7 A
